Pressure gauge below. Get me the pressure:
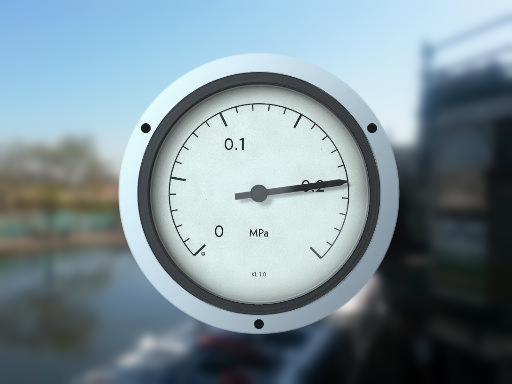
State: 0.2 MPa
